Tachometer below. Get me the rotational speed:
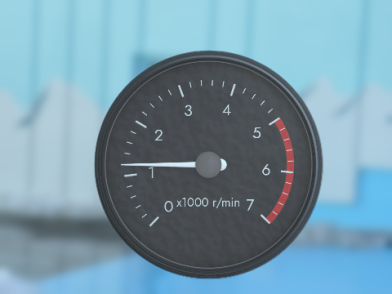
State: 1200 rpm
